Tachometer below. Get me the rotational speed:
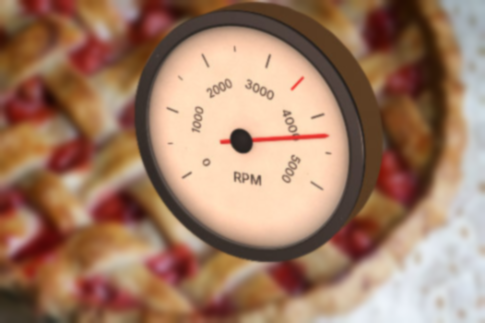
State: 4250 rpm
